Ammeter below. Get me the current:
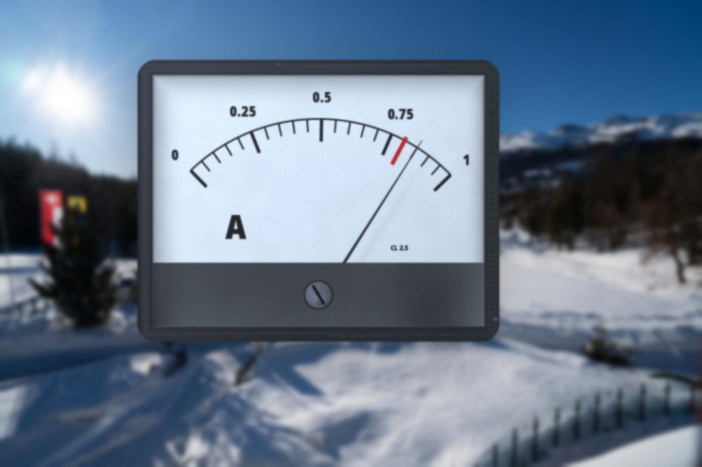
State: 0.85 A
